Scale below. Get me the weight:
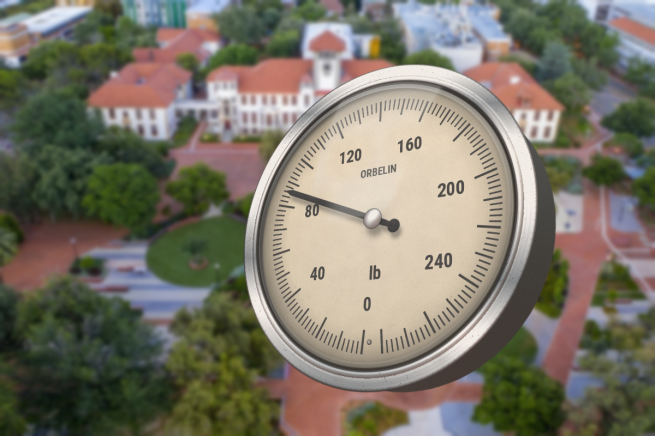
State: 86 lb
